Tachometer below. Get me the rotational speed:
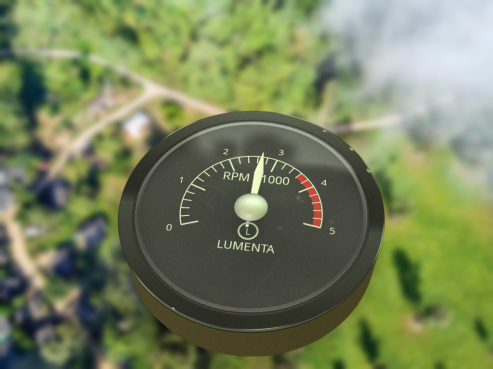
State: 2700 rpm
